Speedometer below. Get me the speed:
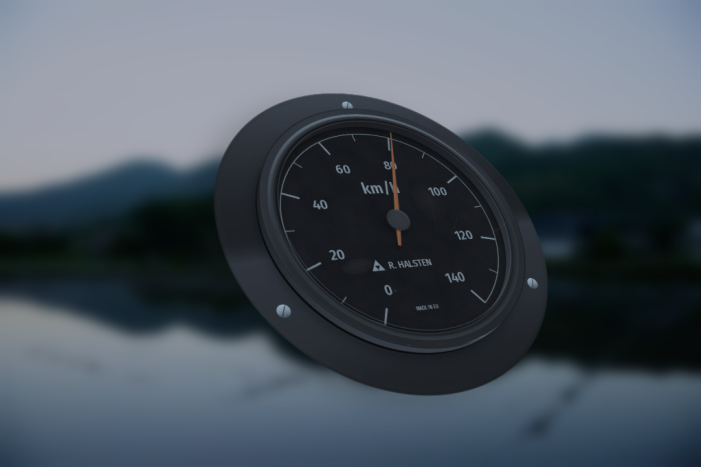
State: 80 km/h
